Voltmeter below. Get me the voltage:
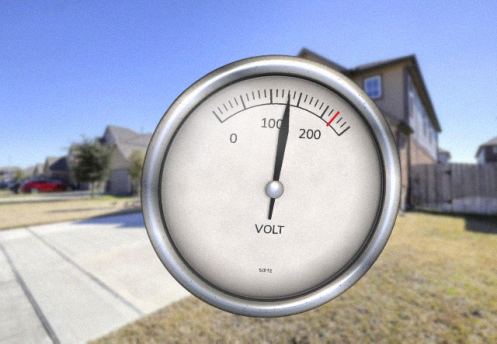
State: 130 V
